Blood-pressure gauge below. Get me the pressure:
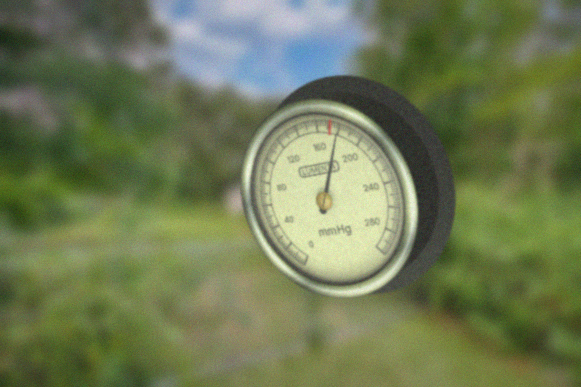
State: 180 mmHg
